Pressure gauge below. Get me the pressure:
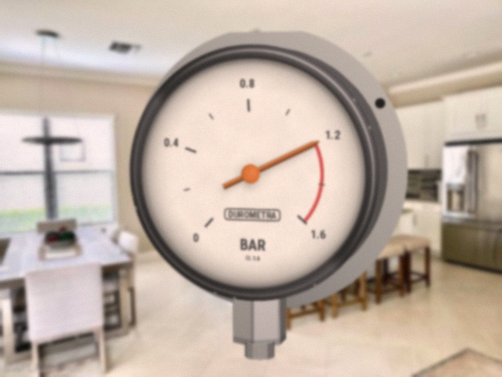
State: 1.2 bar
